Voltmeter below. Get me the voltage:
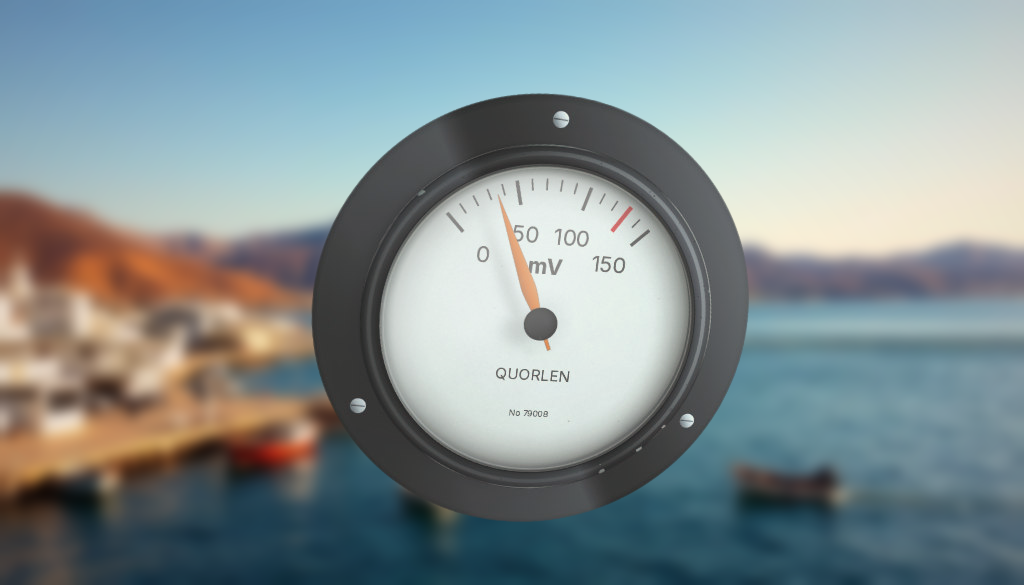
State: 35 mV
